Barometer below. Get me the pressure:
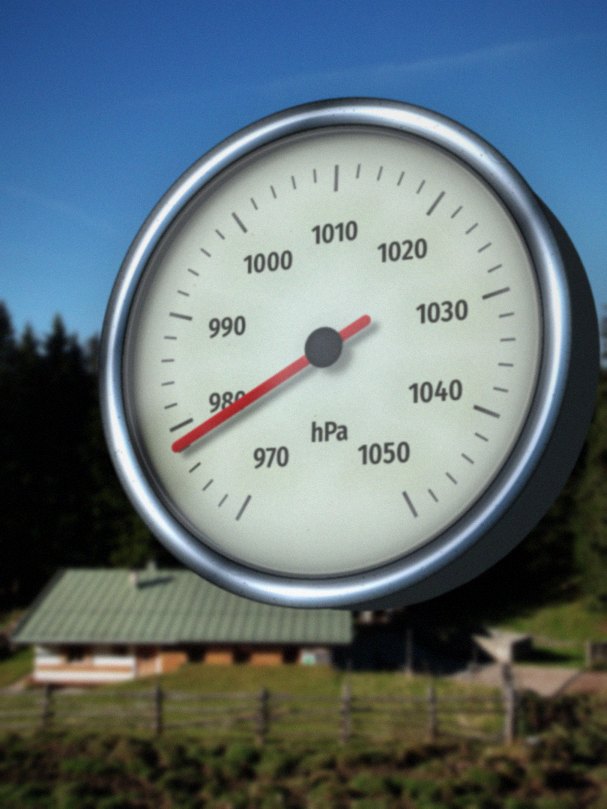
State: 978 hPa
